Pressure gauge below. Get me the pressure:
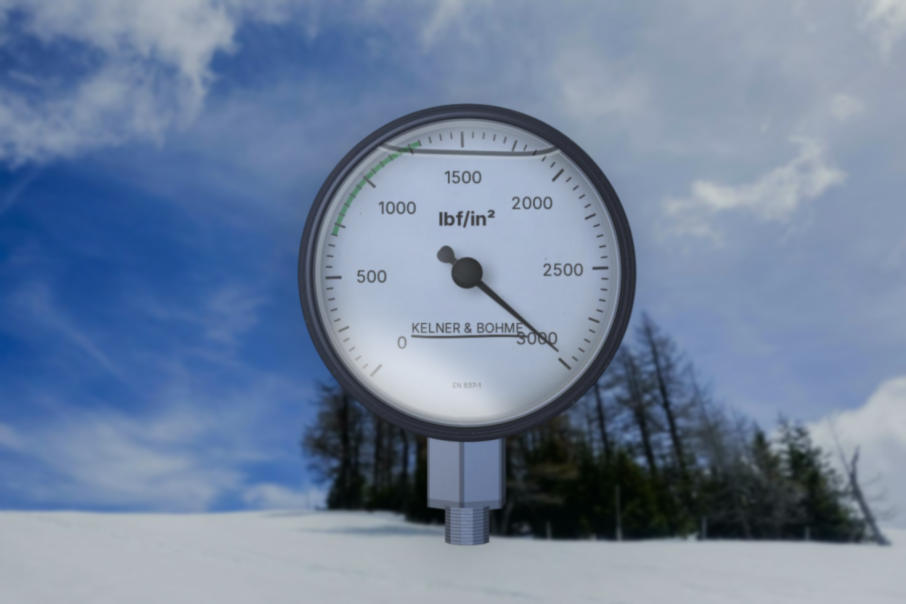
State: 2975 psi
